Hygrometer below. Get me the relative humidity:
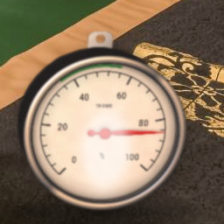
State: 84 %
